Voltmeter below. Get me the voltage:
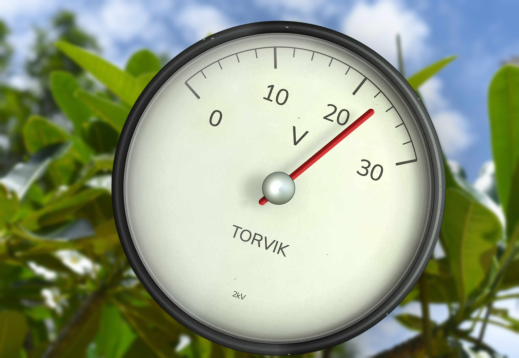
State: 23 V
